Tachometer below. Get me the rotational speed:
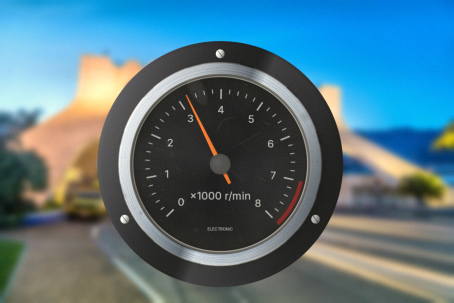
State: 3200 rpm
